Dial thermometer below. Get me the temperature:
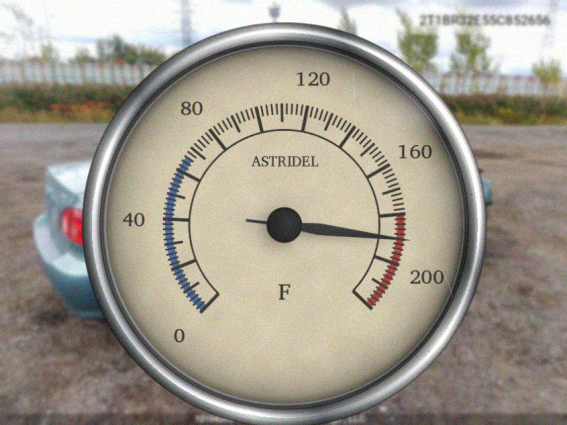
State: 190 °F
